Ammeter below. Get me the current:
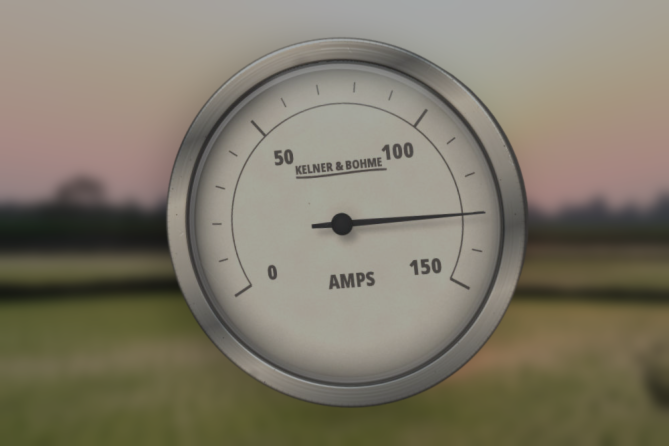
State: 130 A
